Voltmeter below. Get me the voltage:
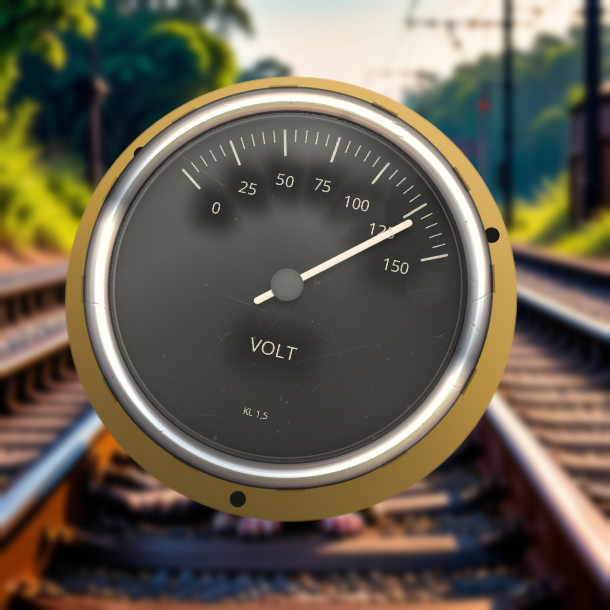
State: 130 V
